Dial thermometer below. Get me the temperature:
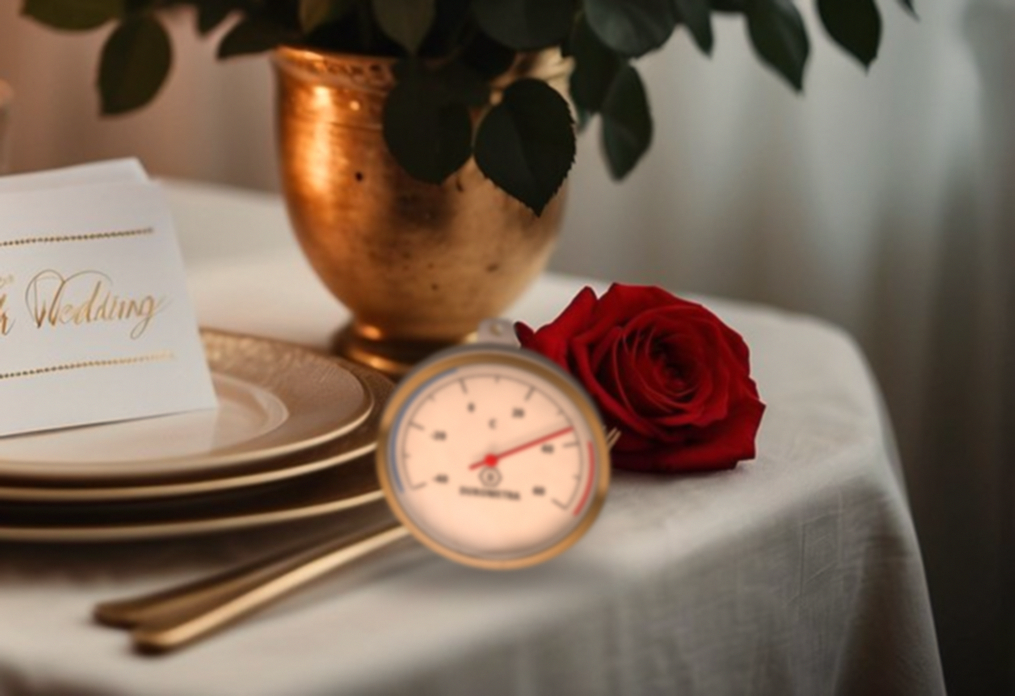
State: 35 °C
